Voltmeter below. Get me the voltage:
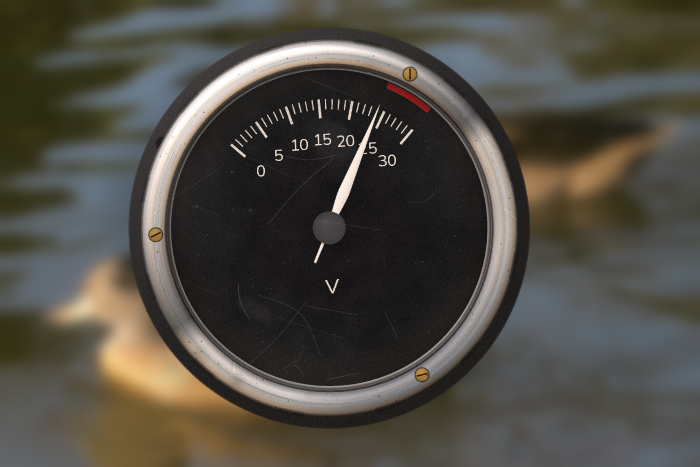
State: 24 V
